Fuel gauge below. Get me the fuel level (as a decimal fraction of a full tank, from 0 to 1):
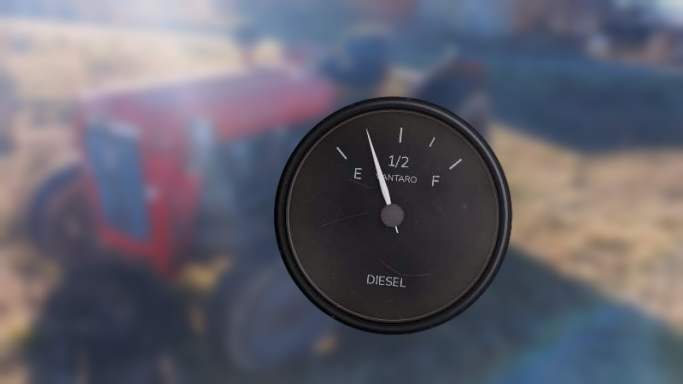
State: 0.25
